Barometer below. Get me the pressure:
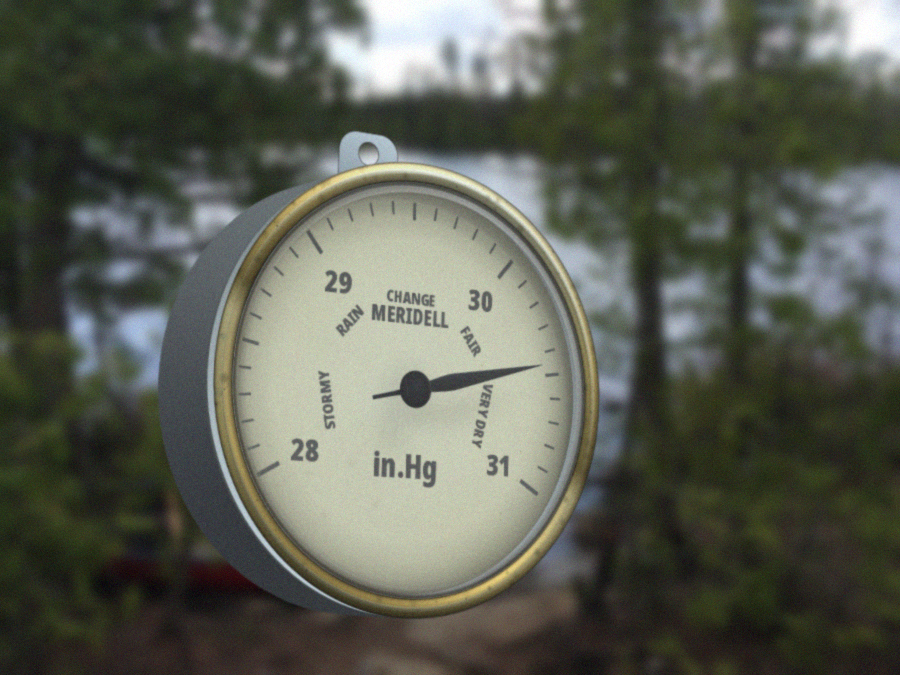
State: 30.45 inHg
